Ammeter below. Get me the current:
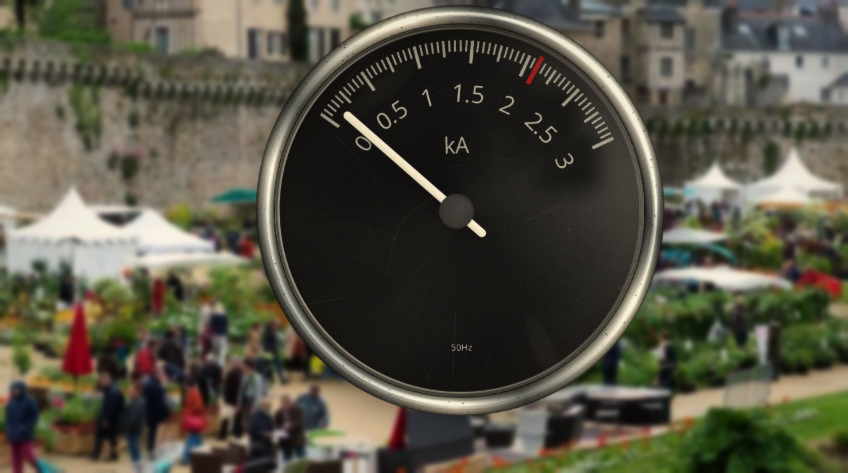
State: 0.15 kA
